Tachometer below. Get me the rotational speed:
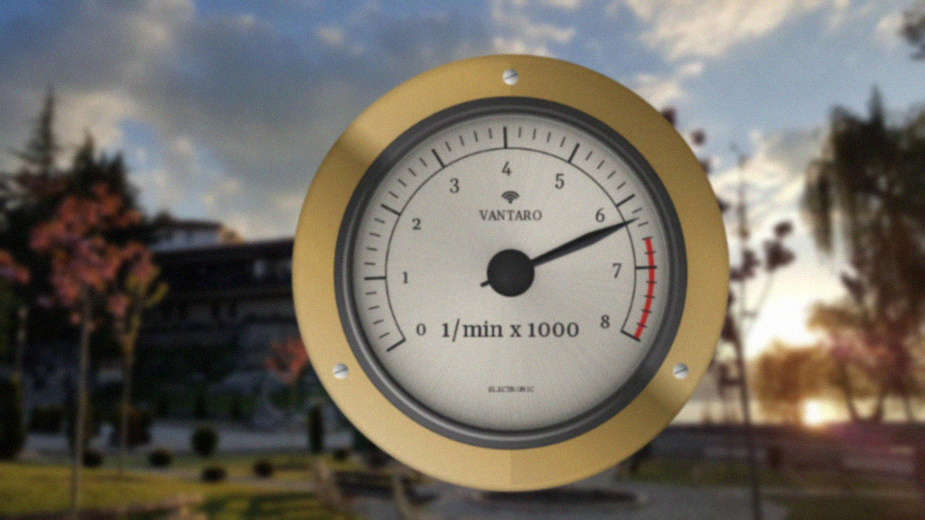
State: 6300 rpm
